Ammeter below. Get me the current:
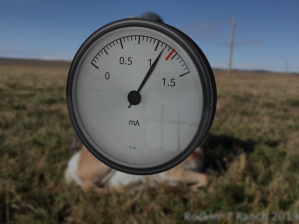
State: 1.1 mA
